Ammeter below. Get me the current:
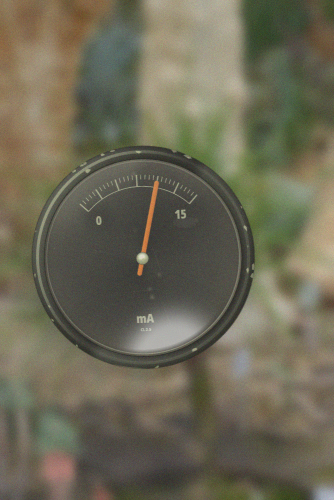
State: 10 mA
